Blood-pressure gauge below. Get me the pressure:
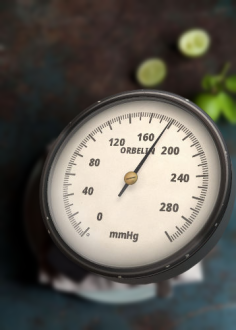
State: 180 mmHg
